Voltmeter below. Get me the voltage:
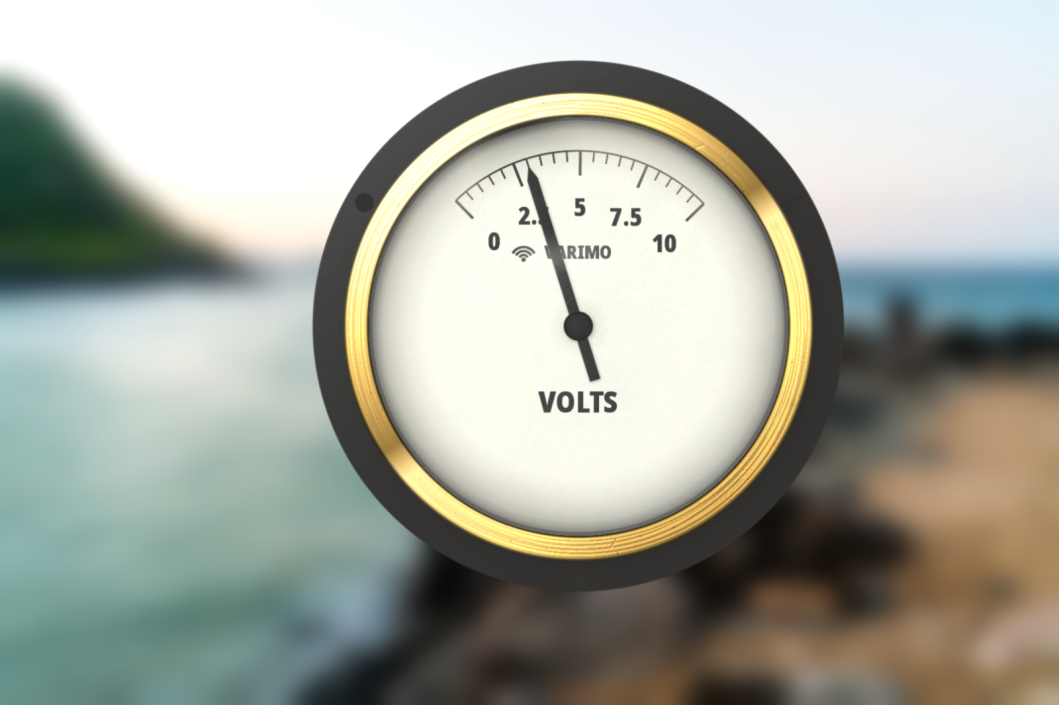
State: 3 V
